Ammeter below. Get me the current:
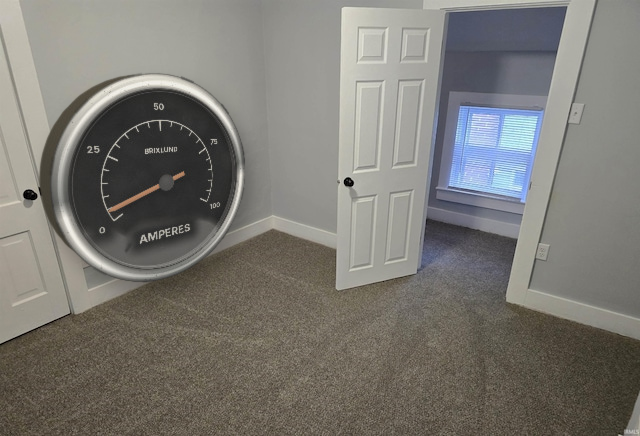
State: 5 A
